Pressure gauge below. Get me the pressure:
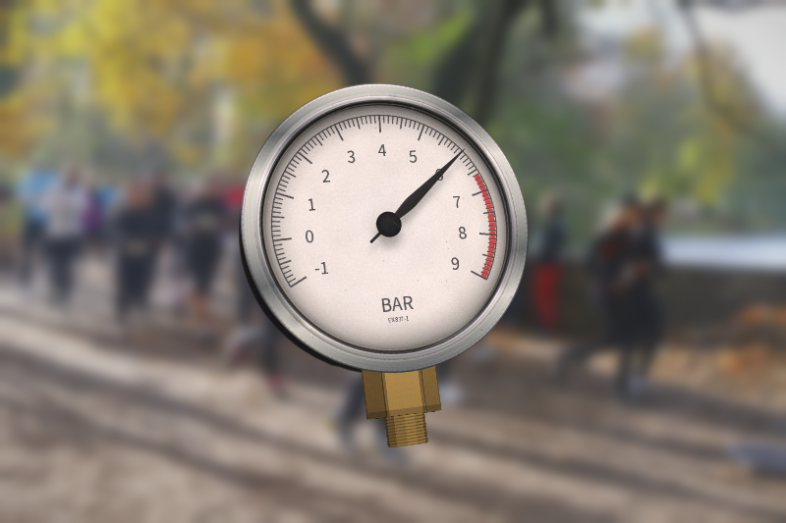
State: 6 bar
